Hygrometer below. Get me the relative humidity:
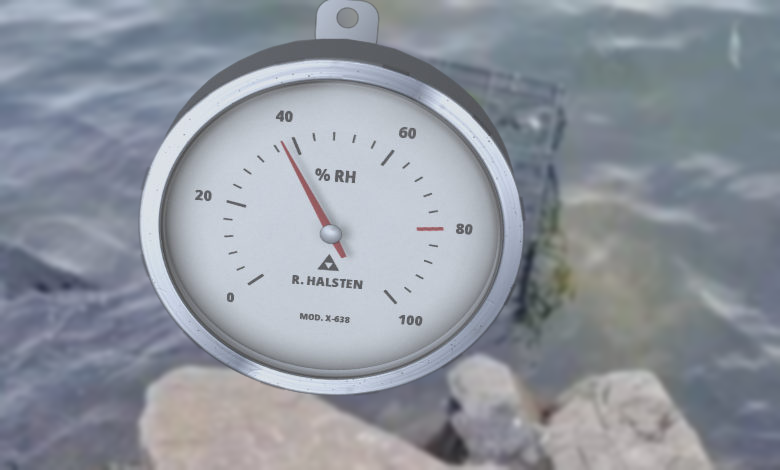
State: 38 %
